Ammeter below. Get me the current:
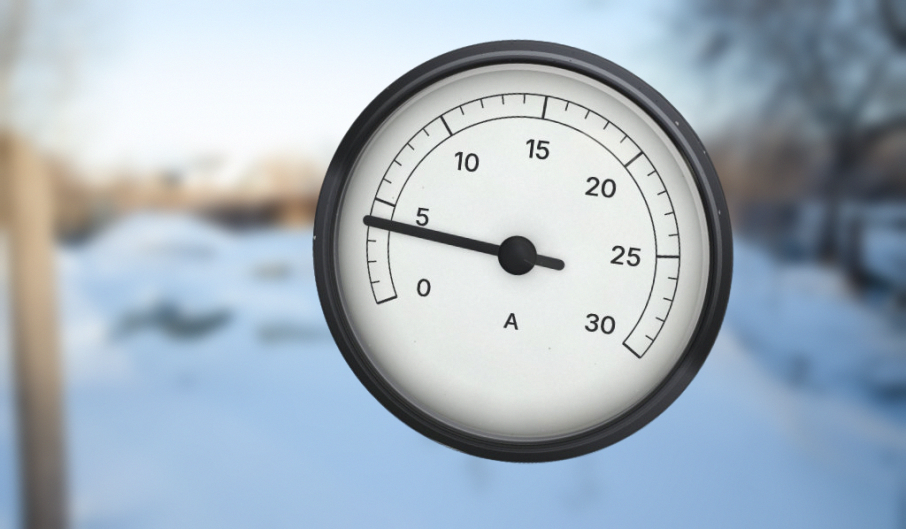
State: 4 A
